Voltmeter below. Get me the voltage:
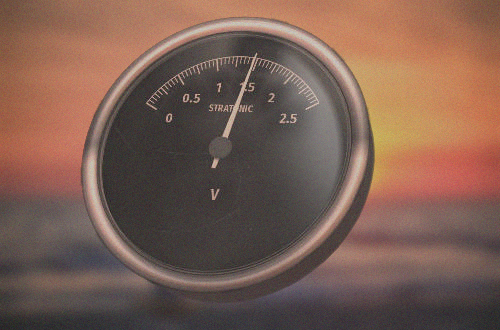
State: 1.5 V
